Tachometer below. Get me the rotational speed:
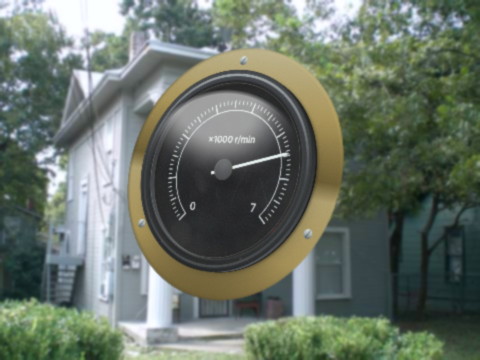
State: 5500 rpm
